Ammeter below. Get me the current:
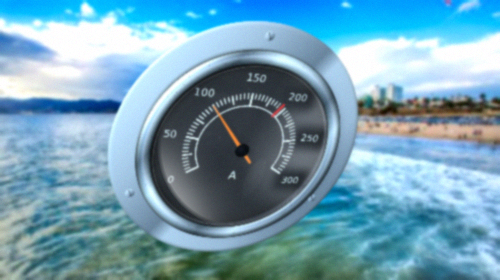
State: 100 A
